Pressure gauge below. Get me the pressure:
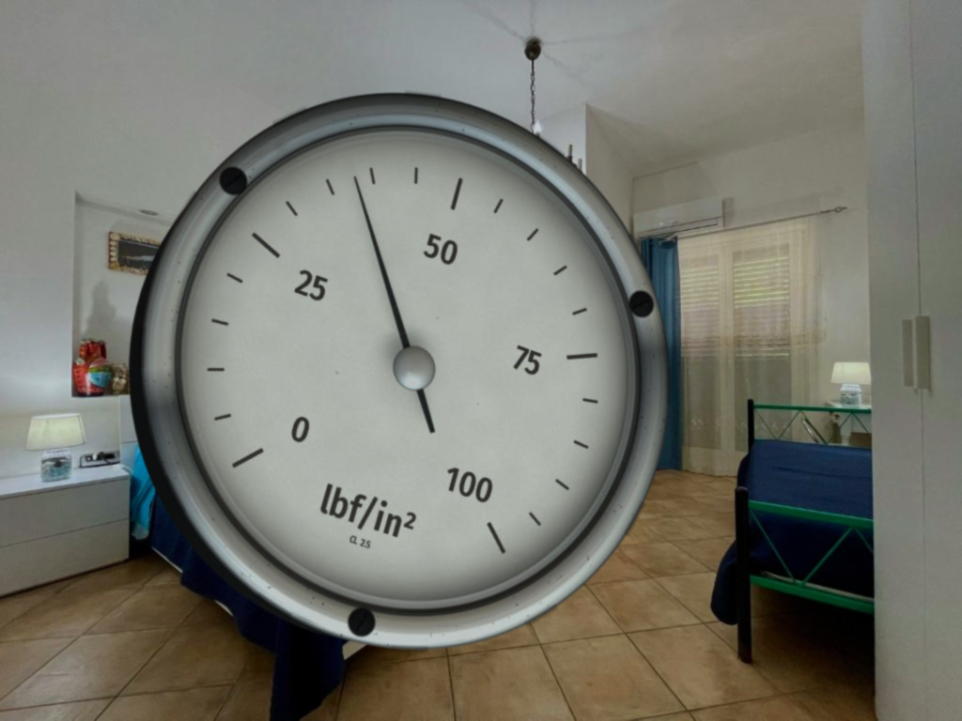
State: 37.5 psi
